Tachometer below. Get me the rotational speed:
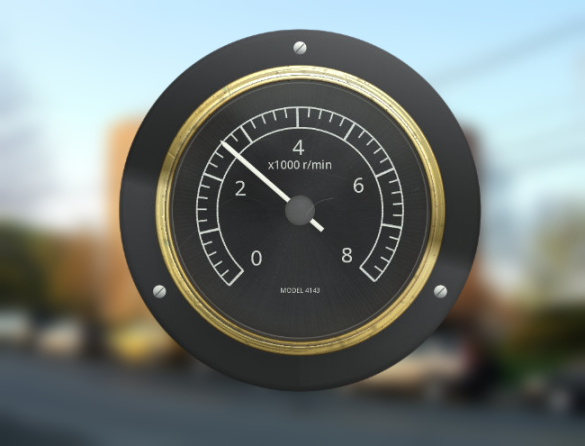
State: 2600 rpm
